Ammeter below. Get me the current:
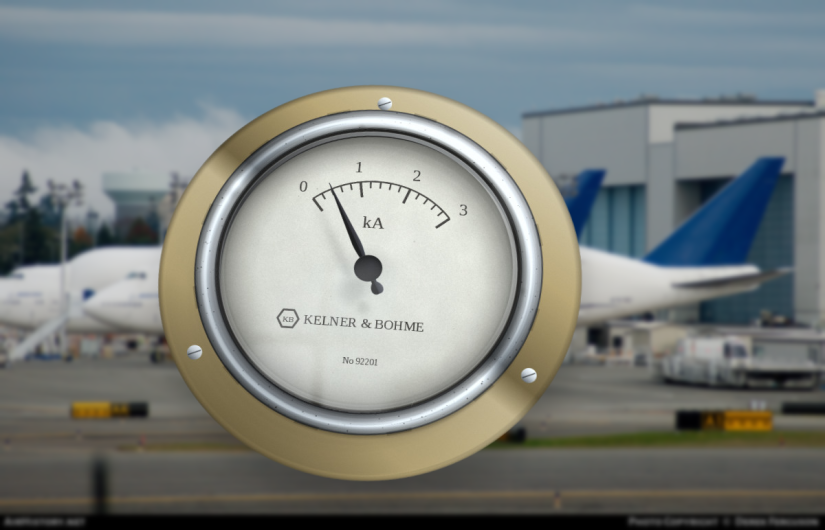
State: 0.4 kA
